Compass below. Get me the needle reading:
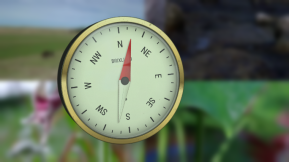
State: 15 °
